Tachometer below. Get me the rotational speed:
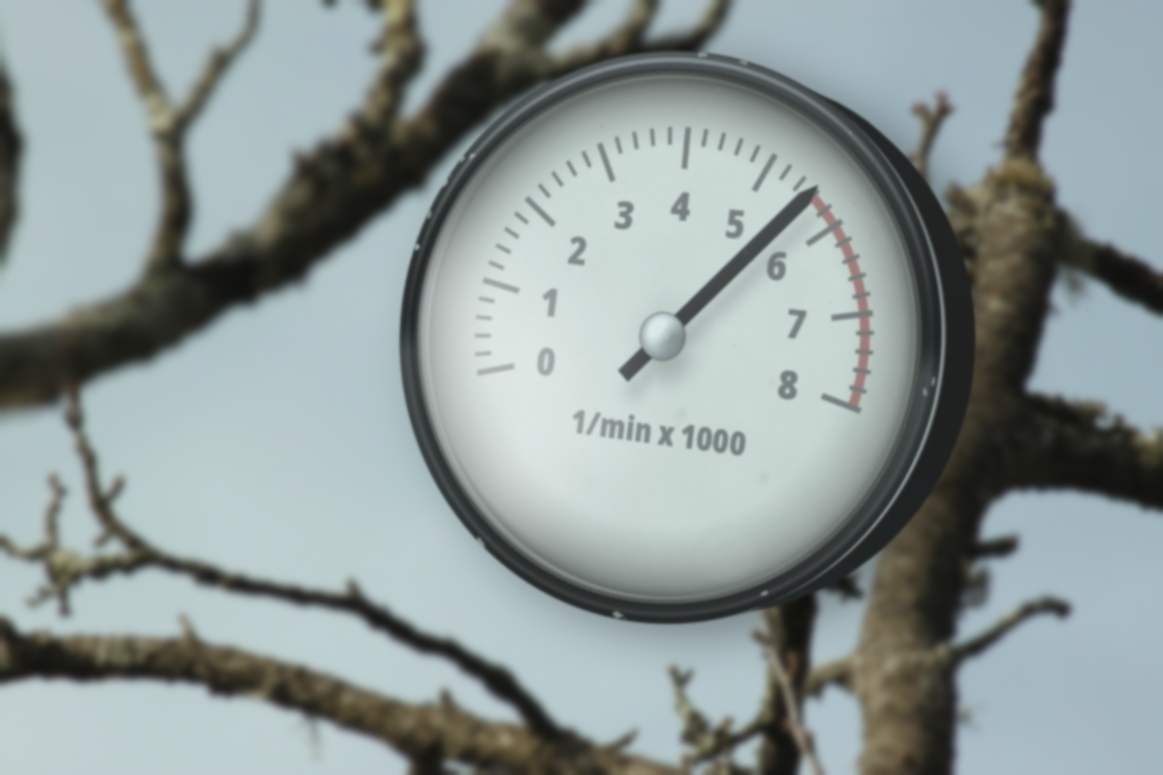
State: 5600 rpm
